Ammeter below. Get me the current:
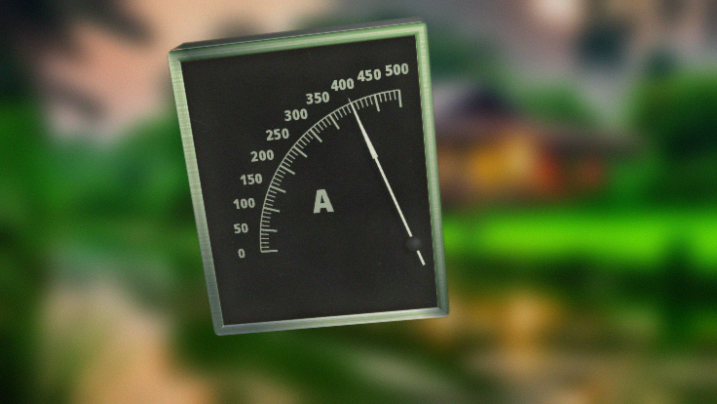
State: 400 A
